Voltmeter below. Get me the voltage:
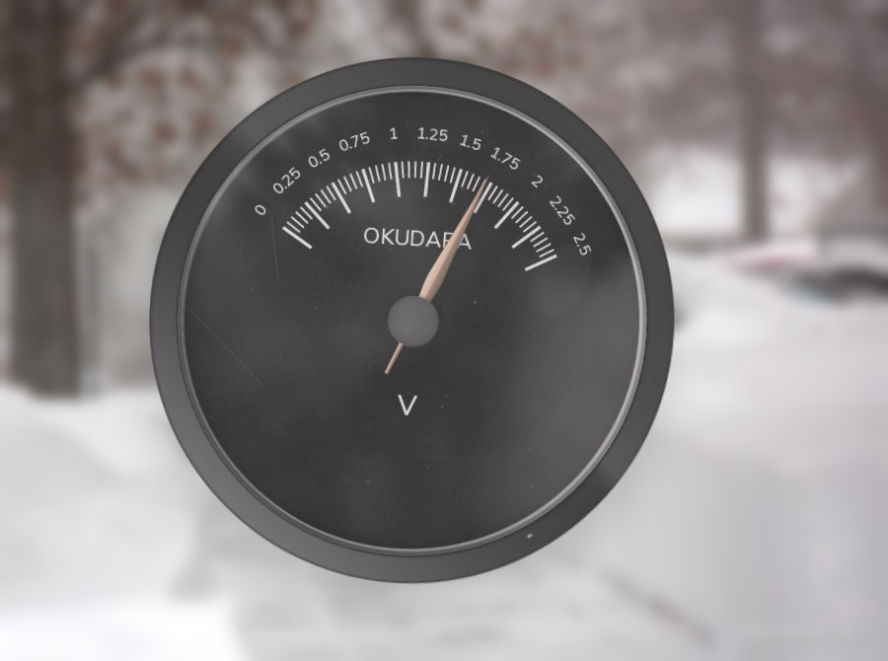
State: 1.7 V
